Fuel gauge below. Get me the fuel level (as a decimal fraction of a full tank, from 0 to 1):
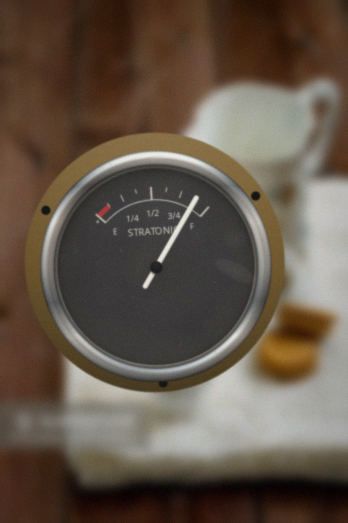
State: 0.875
